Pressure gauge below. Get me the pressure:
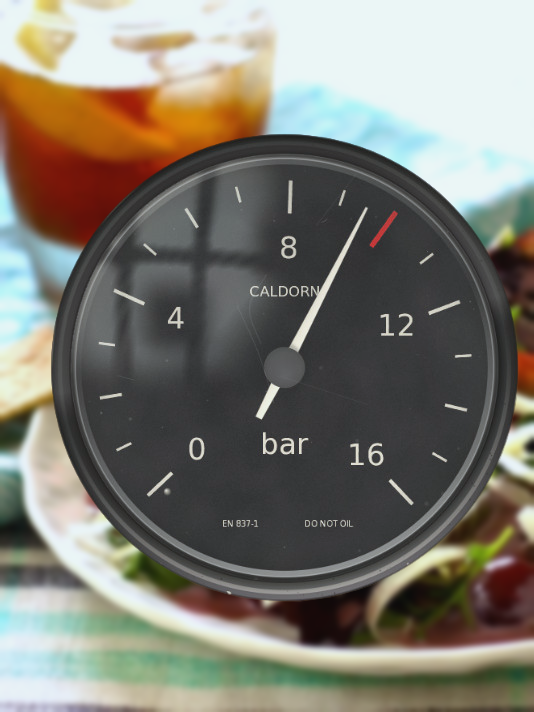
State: 9.5 bar
